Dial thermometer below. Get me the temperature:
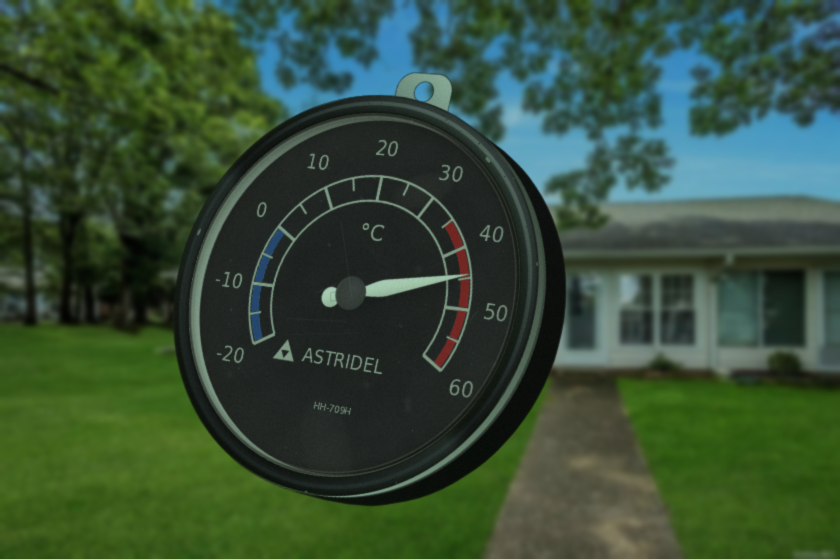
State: 45 °C
